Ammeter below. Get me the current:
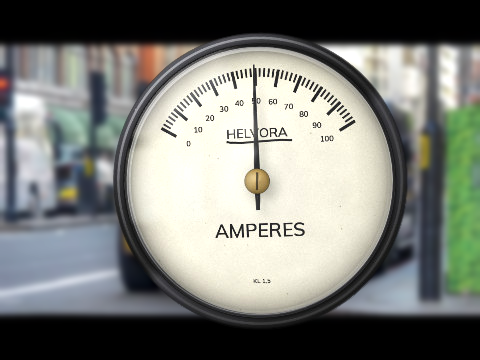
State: 50 A
